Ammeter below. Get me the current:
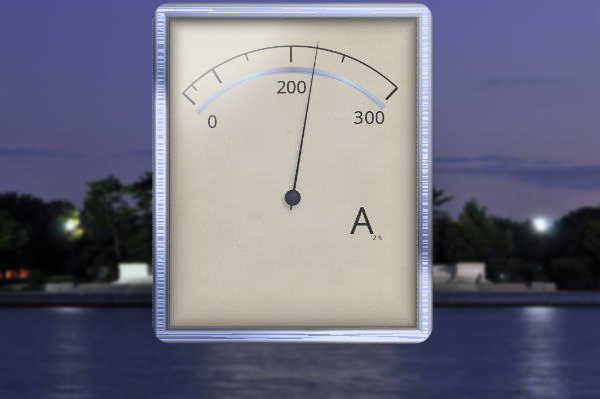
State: 225 A
